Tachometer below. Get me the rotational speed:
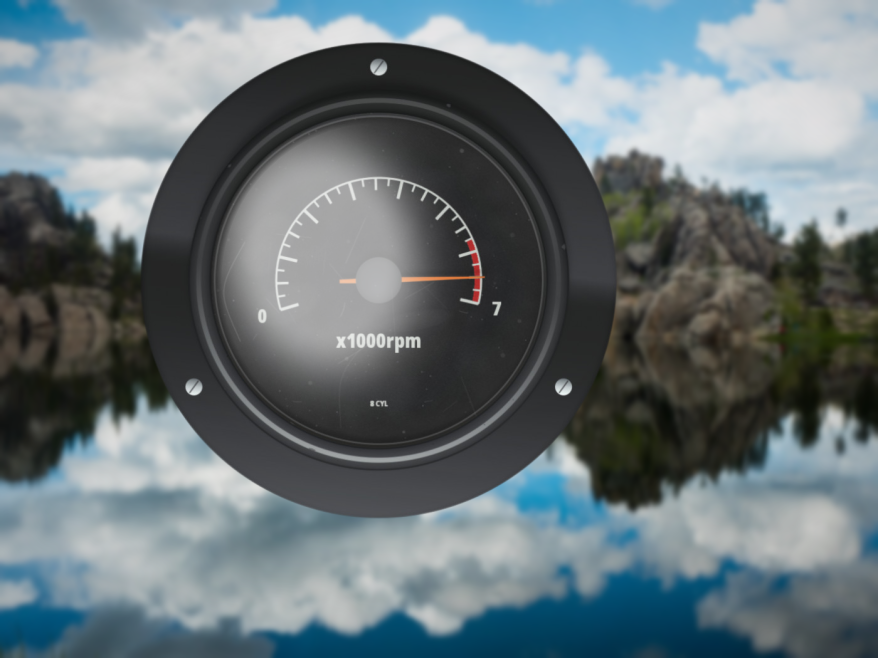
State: 6500 rpm
